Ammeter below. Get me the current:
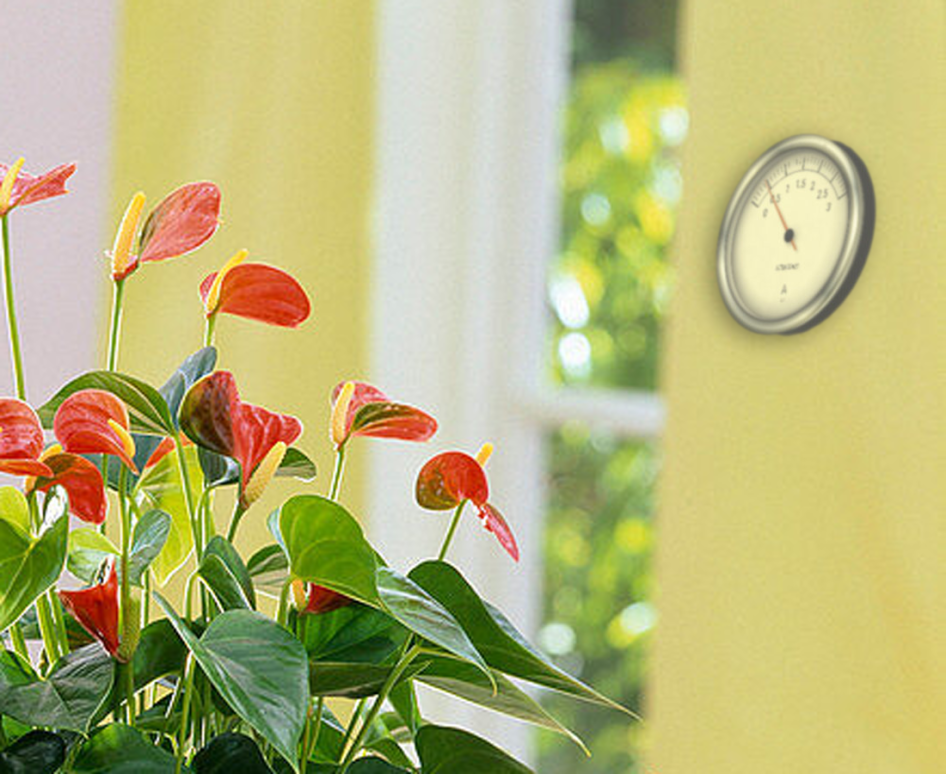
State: 0.5 A
